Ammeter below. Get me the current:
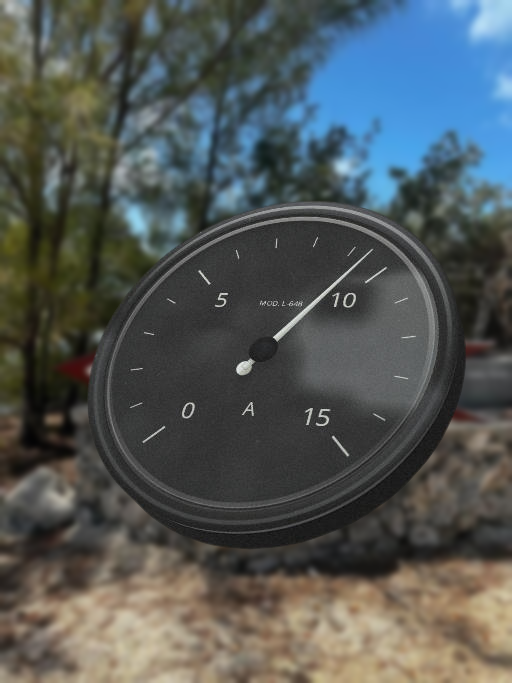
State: 9.5 A
